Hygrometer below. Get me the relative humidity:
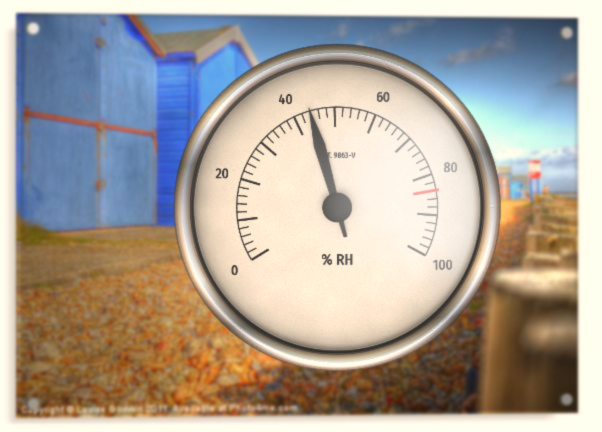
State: 44 %
